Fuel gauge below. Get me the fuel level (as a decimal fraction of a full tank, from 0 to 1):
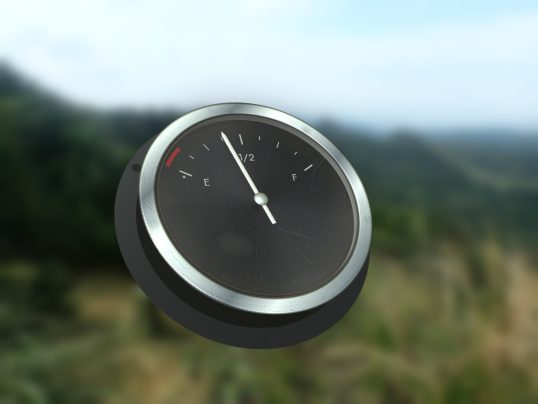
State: 0.375
